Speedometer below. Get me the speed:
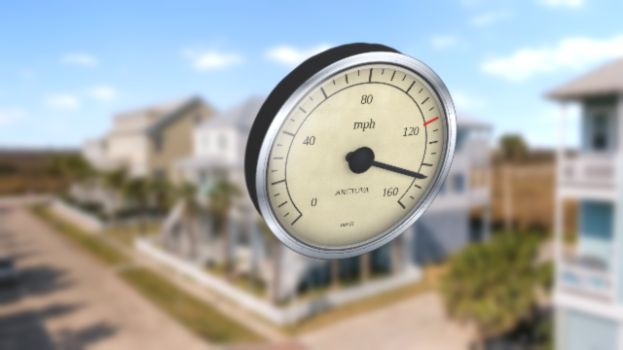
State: 145 mph
